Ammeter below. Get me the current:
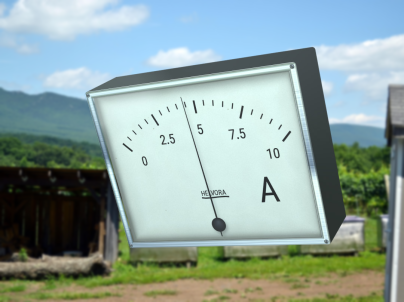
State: 4.5 A
